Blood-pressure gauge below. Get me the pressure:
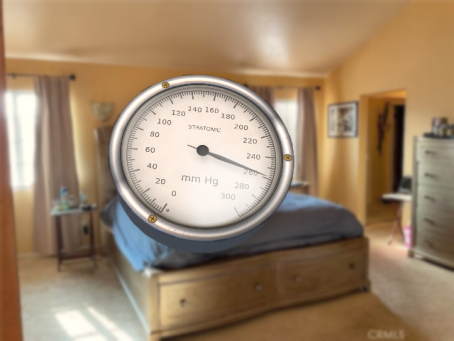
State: 260 mmHg
